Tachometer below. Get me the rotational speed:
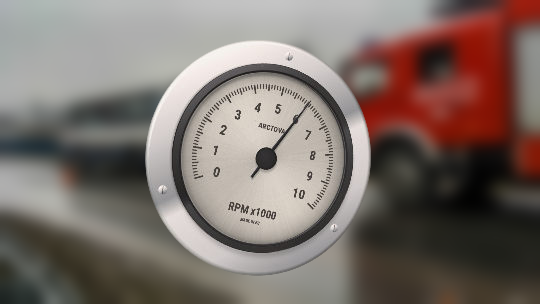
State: 6000 rpm
